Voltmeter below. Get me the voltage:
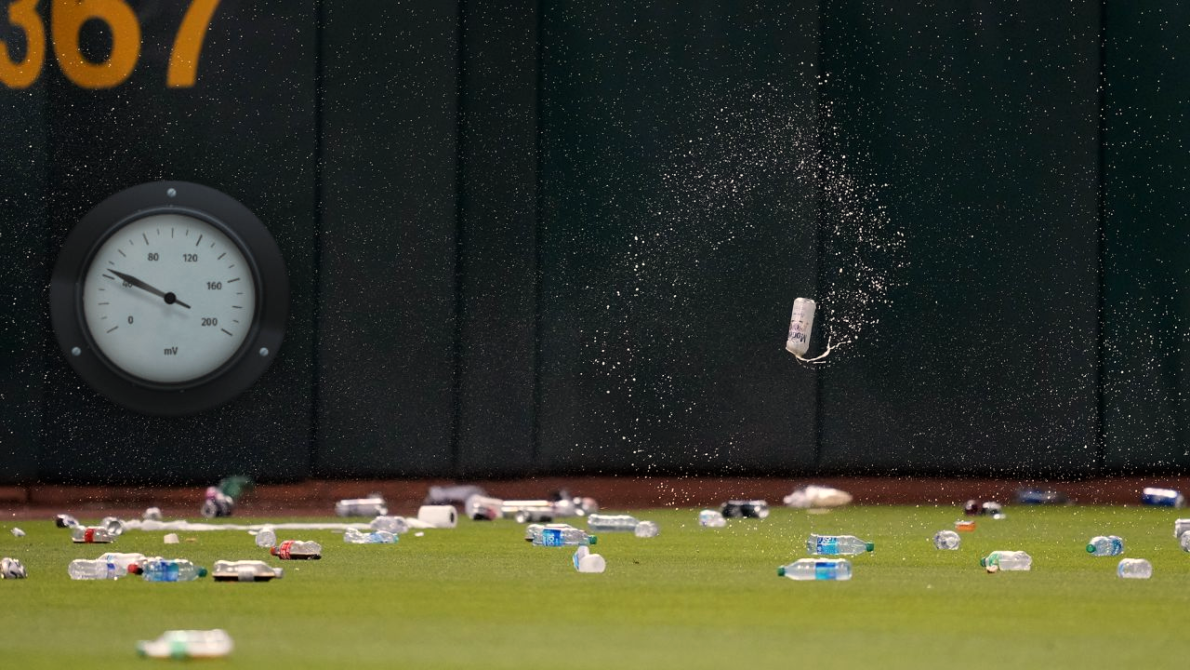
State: 45 mV
